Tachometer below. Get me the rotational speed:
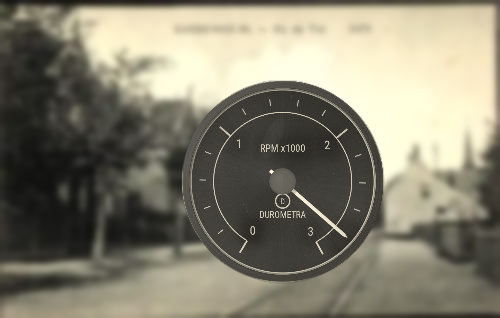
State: 2800 rpm
